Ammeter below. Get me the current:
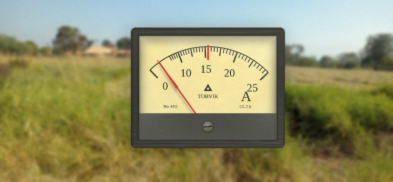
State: 5 A
